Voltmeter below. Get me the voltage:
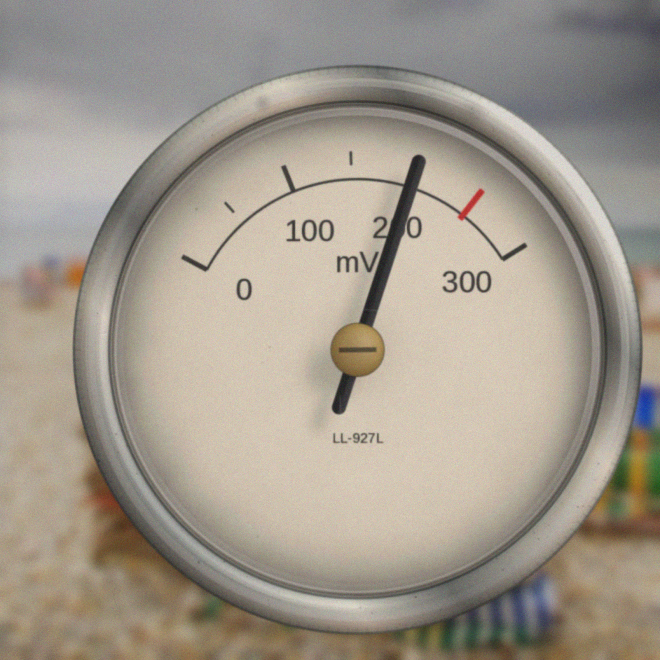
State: 200 mV
